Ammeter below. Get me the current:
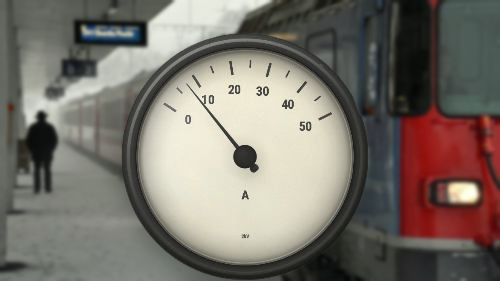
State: 7.5 A
